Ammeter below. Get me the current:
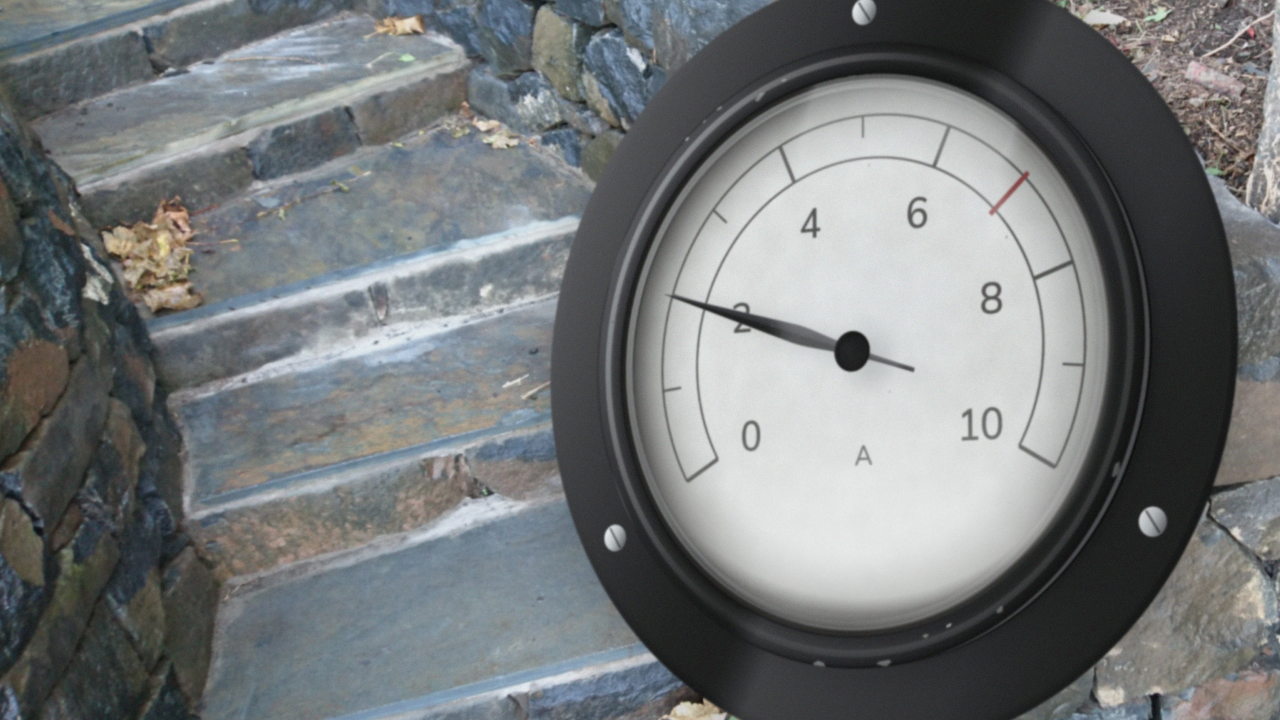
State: 2 A
